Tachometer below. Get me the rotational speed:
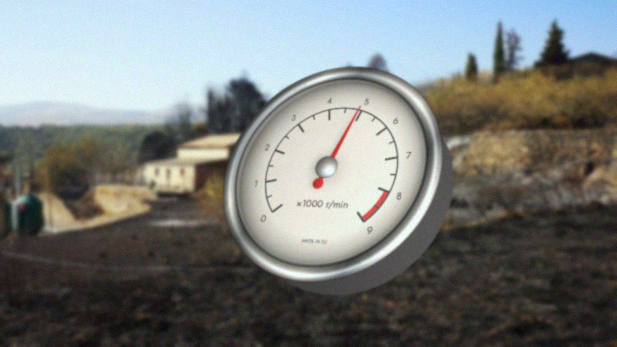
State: 5000 rpm
